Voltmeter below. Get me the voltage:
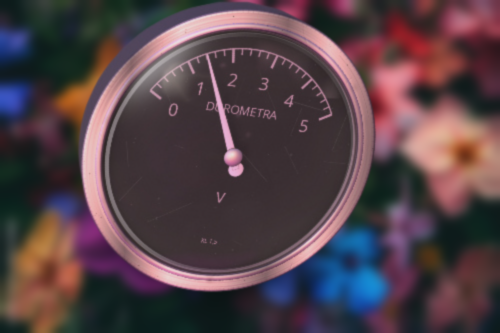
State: 1.4 V
